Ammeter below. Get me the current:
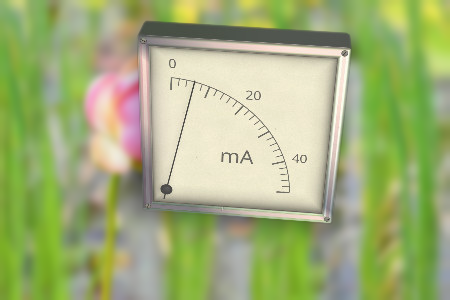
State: 6 mA
